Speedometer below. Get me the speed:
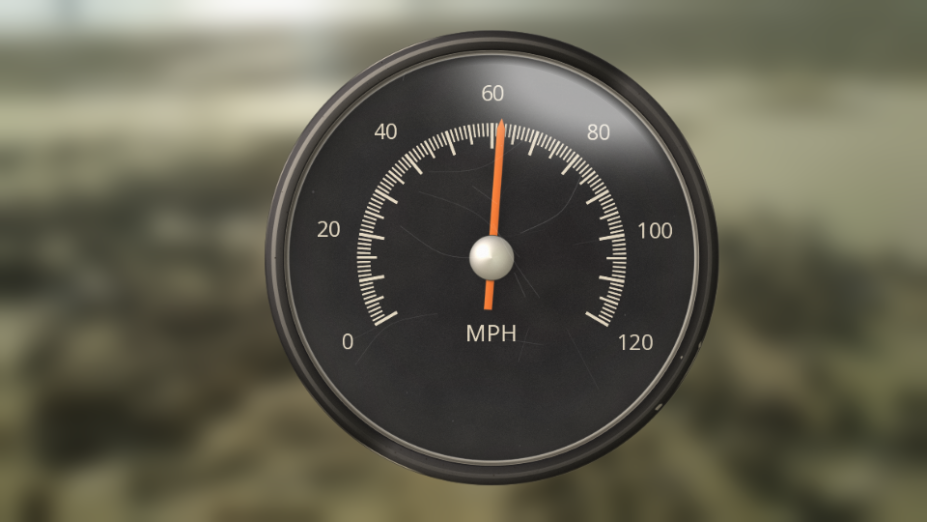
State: 62 mph
